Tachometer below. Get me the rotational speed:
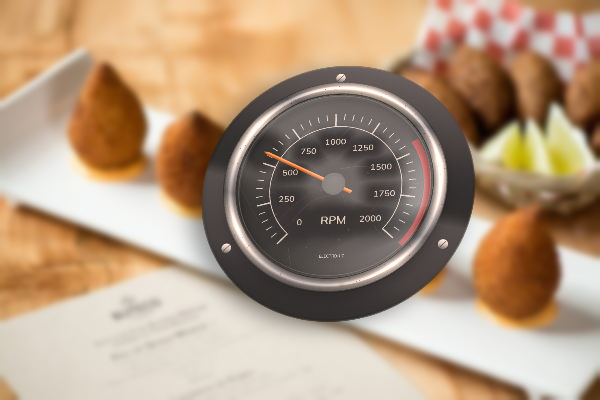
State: 550 rpm
